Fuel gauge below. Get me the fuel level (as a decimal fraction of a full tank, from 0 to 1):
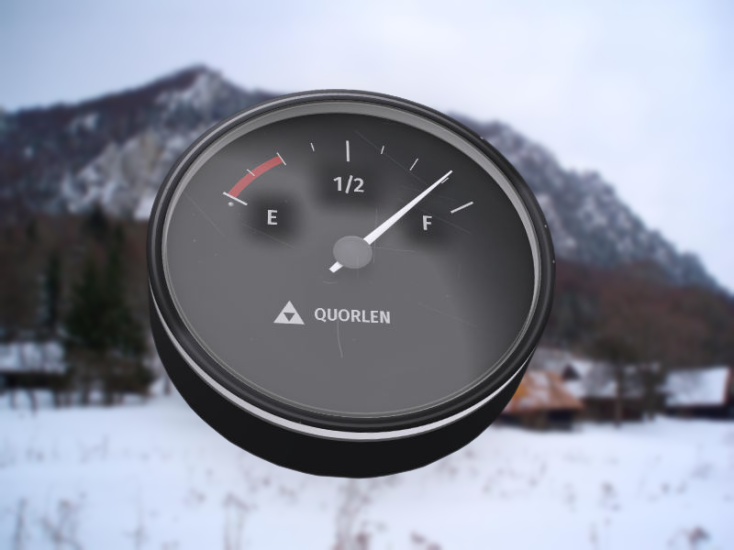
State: 0.875
